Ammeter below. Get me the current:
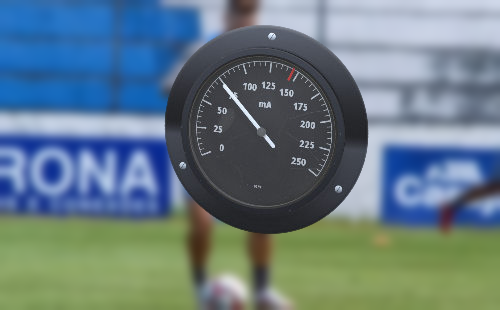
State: 75 mA
